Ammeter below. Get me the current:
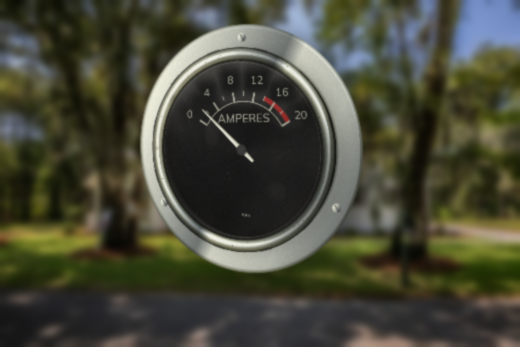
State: 2 A
